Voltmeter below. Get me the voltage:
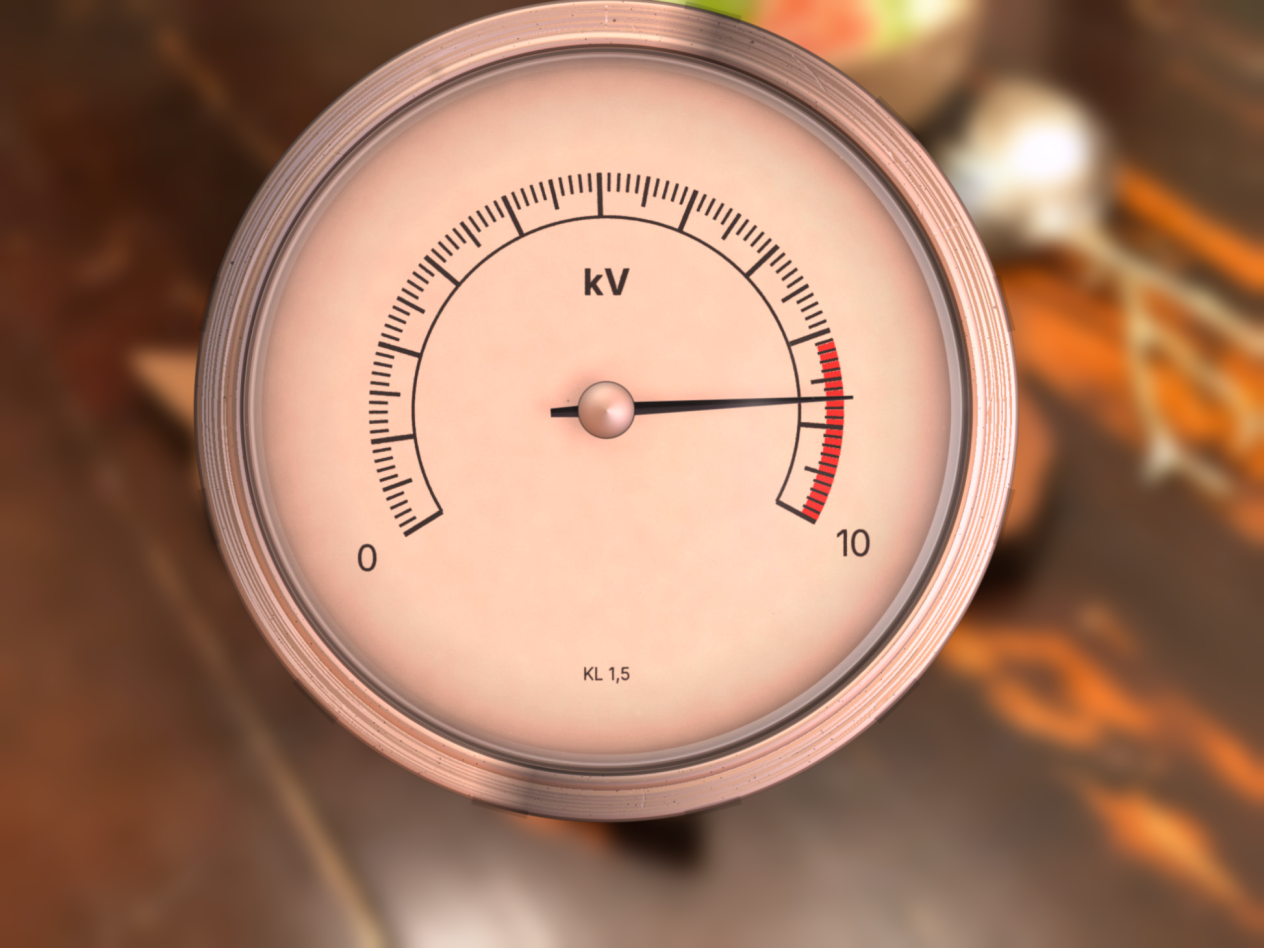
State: 8.7 kV
